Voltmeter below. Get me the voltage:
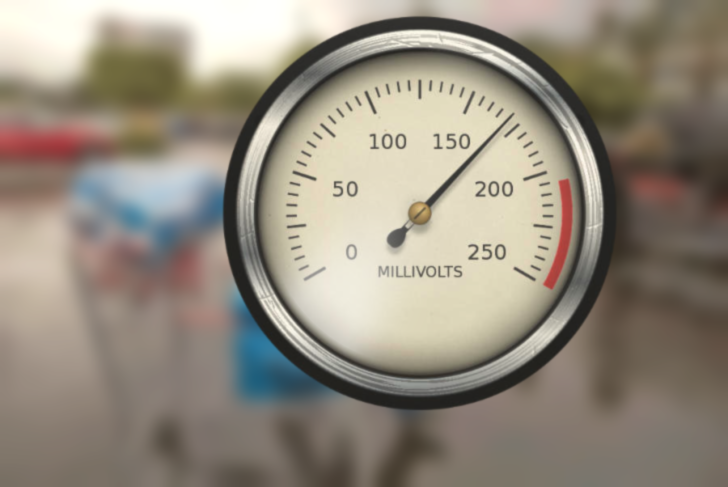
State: 170 mV
